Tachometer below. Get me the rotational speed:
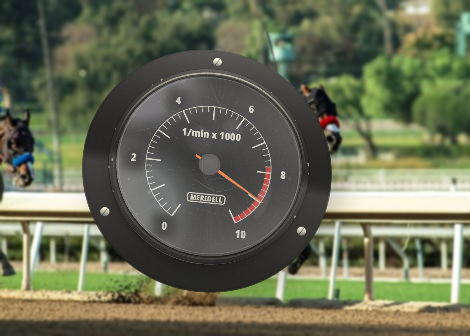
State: 9000 rpm
